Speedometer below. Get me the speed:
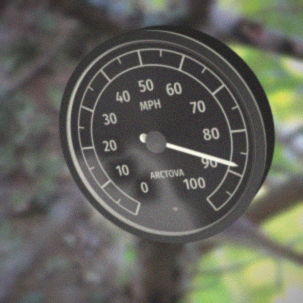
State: 87.5 mph
